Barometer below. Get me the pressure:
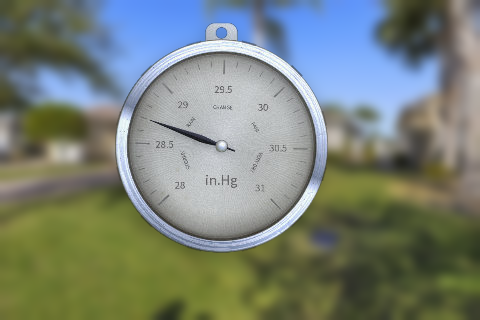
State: 28.7 inHg
